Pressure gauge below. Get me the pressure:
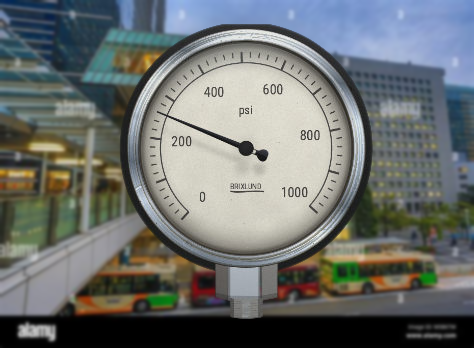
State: 260 psi
